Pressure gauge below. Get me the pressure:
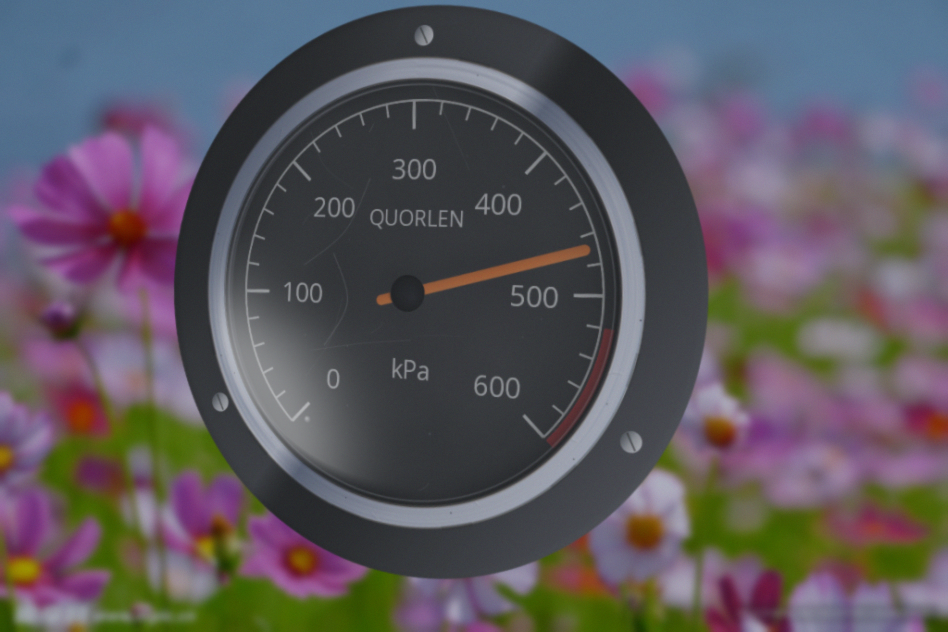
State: 470 kPa
